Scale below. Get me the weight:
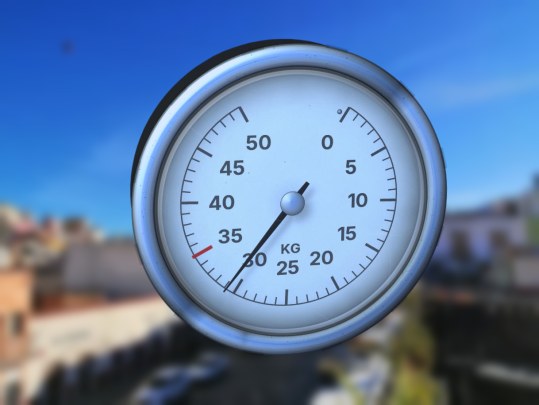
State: 31 kg
